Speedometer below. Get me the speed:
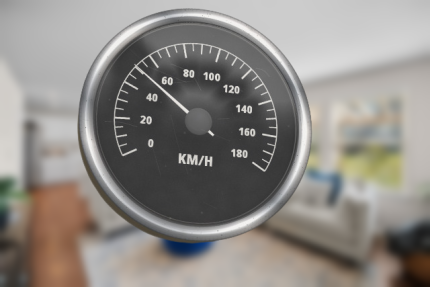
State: 50 km/h
